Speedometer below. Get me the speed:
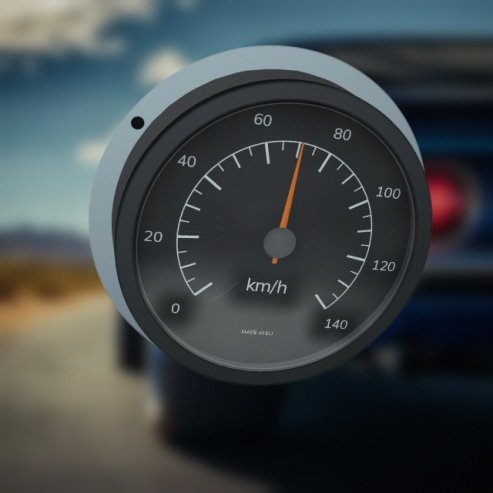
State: 70 km/h
